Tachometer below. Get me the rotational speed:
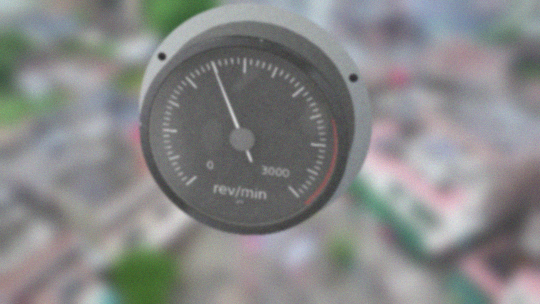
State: 1250 rpm
